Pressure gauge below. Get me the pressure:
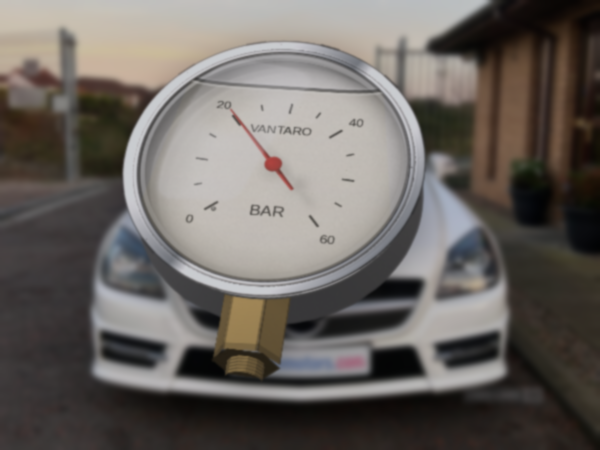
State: 20 bar
